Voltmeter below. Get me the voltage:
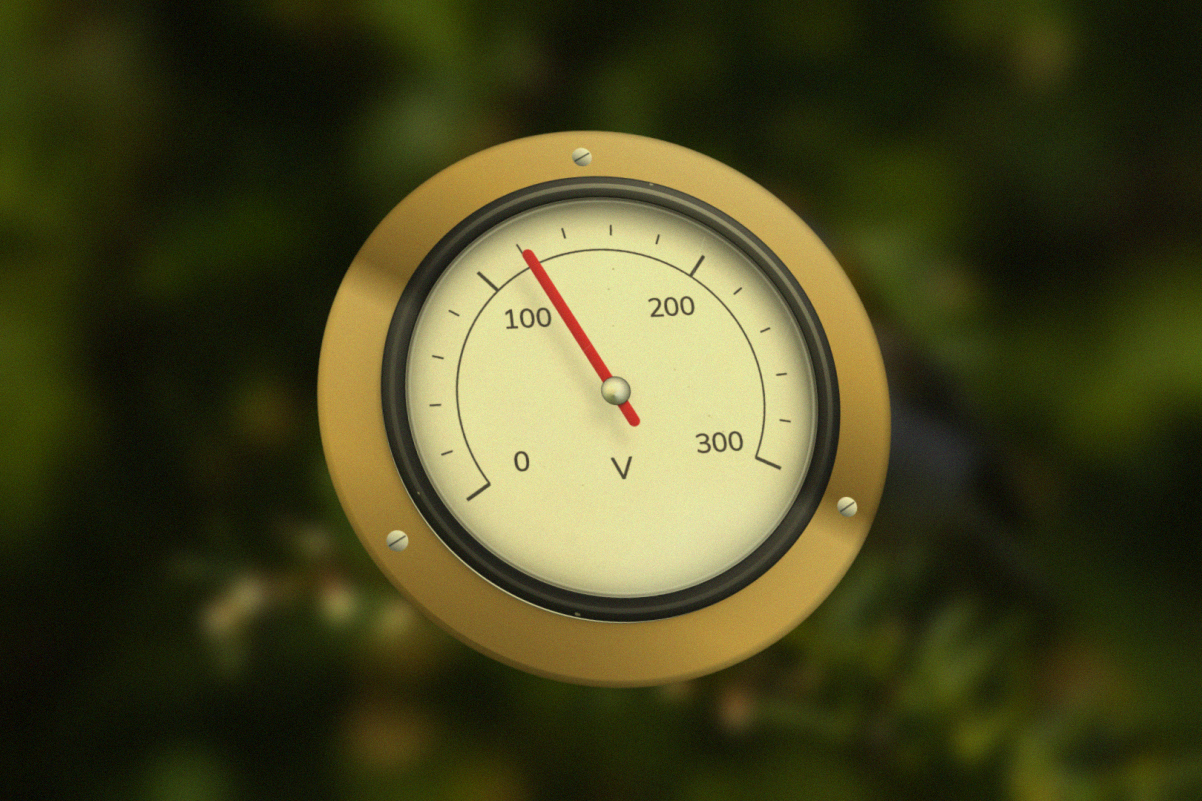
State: 120 V
